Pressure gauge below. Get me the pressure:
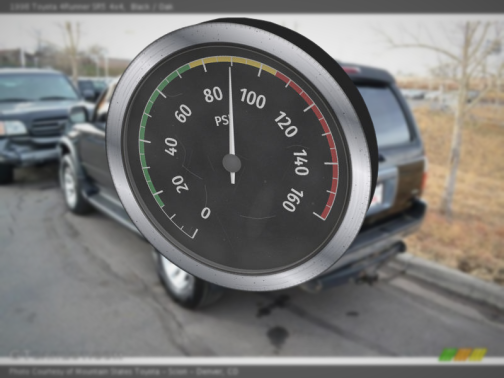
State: 90 psi
